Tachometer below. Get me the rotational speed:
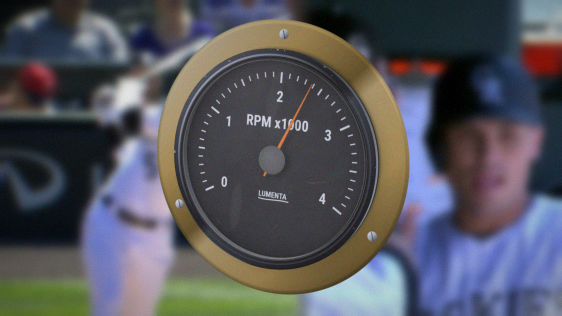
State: 2400 rpm
